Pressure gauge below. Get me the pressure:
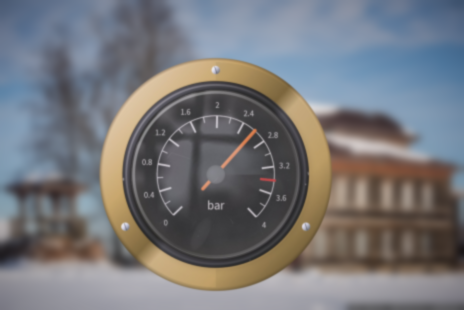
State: 2.6 bar
